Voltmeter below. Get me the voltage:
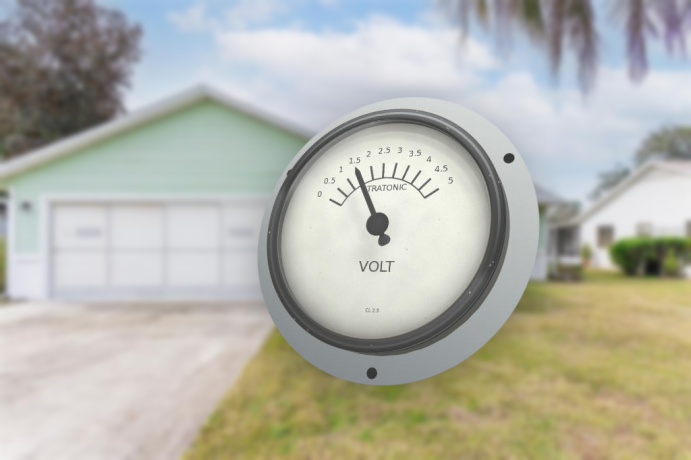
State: 1.5 V
